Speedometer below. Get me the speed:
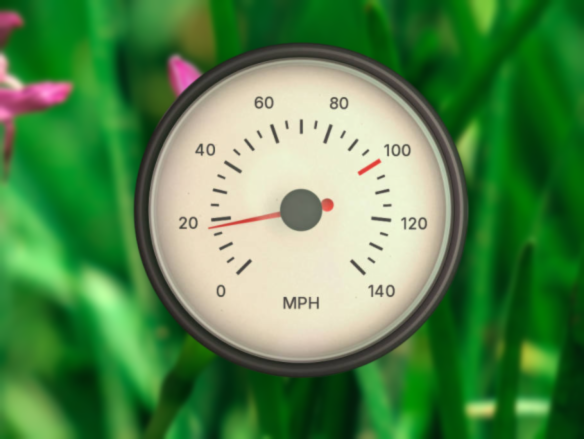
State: 17.5 mph
